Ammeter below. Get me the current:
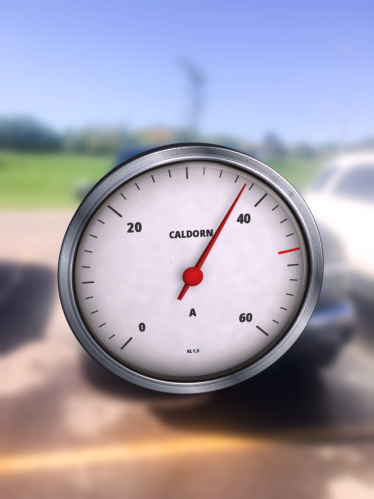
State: 37 A
